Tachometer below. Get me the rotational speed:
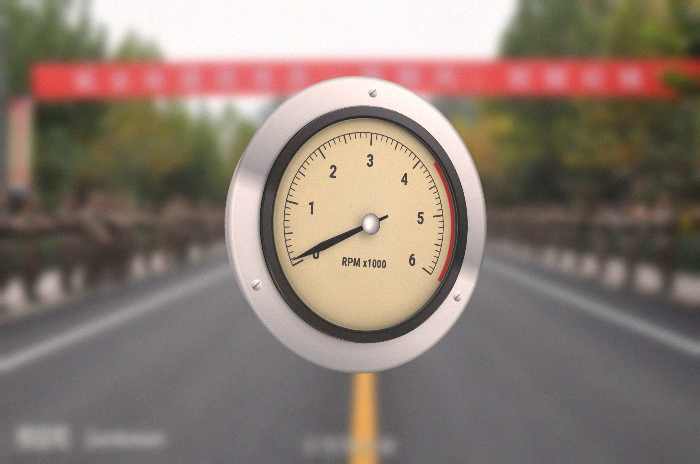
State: 100 rpm
